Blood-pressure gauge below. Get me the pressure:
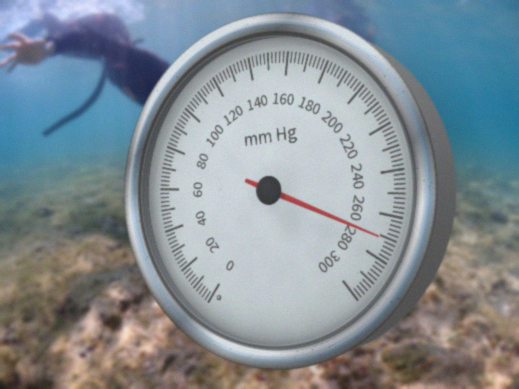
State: 270 mmHg
